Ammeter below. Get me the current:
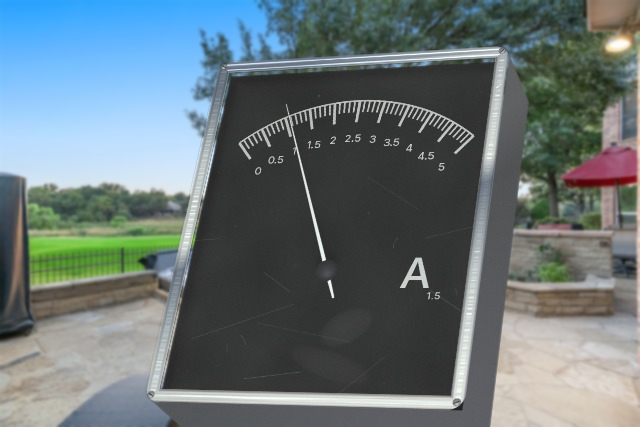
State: 1.1 A
